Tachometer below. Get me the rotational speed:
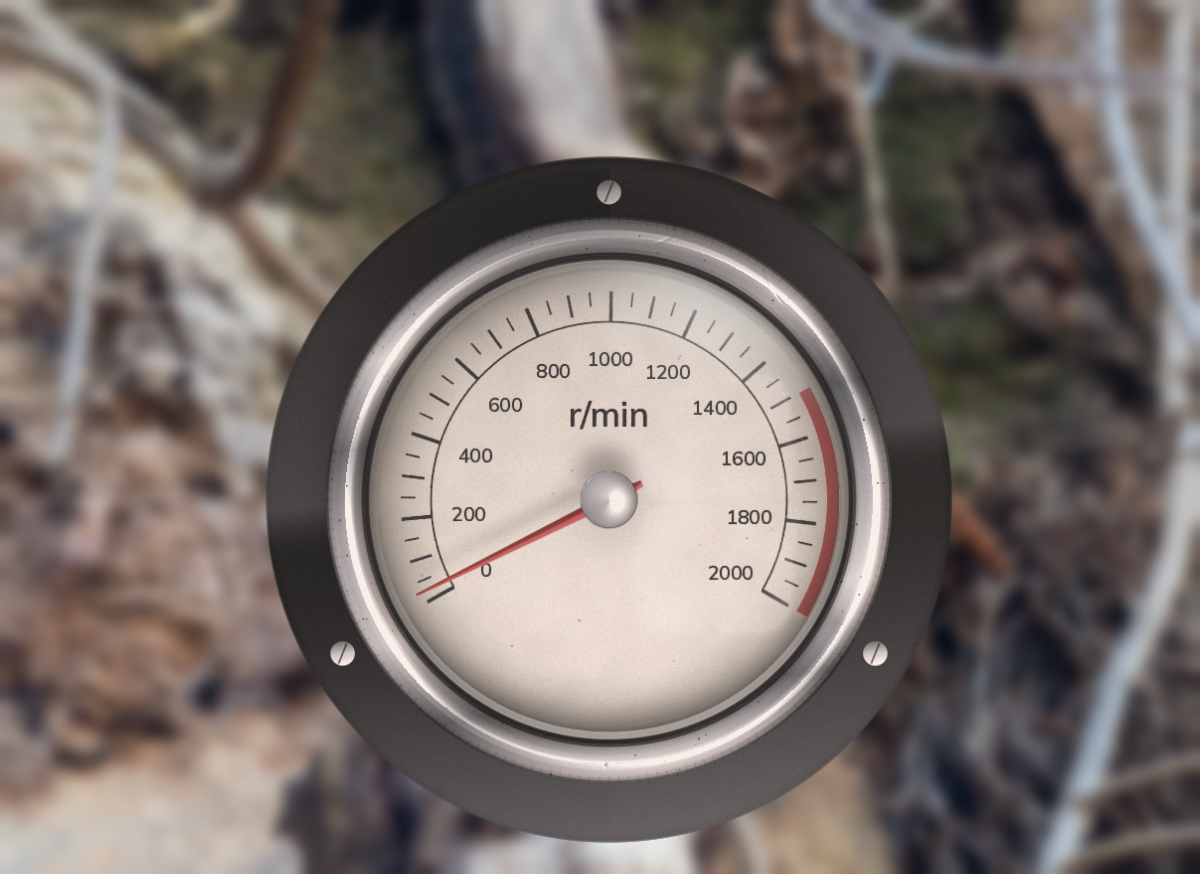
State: 25 rpm
